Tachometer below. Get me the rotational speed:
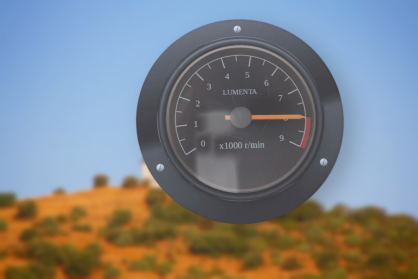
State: 8000 rpm
